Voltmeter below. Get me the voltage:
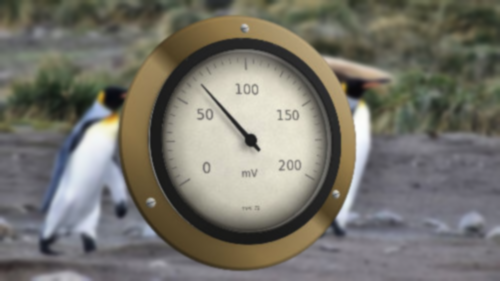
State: 65 mV
